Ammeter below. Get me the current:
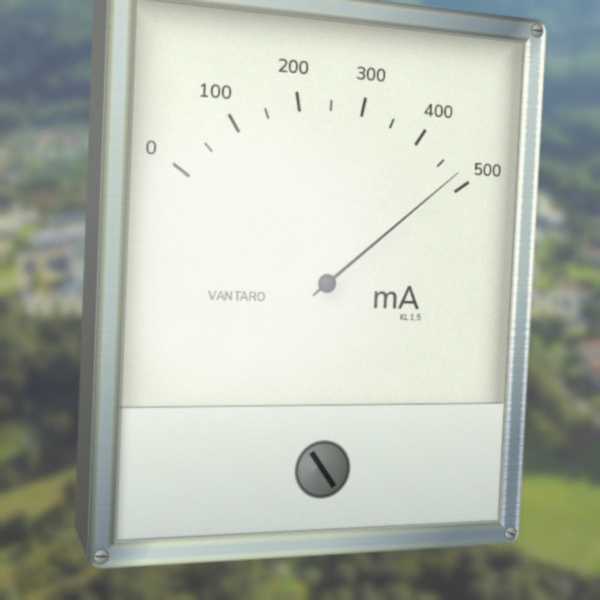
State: 475 mA
